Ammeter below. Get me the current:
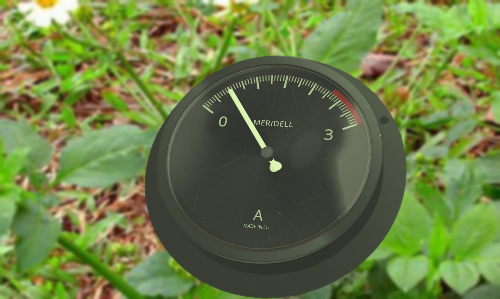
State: 0.5 A
